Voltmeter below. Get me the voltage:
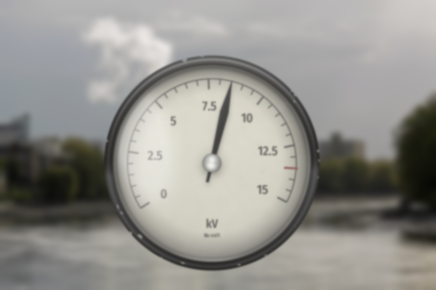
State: 8.5 kV
